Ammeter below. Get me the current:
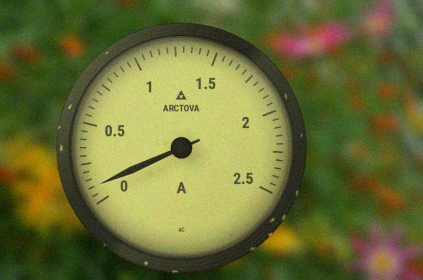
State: 0.1 A
